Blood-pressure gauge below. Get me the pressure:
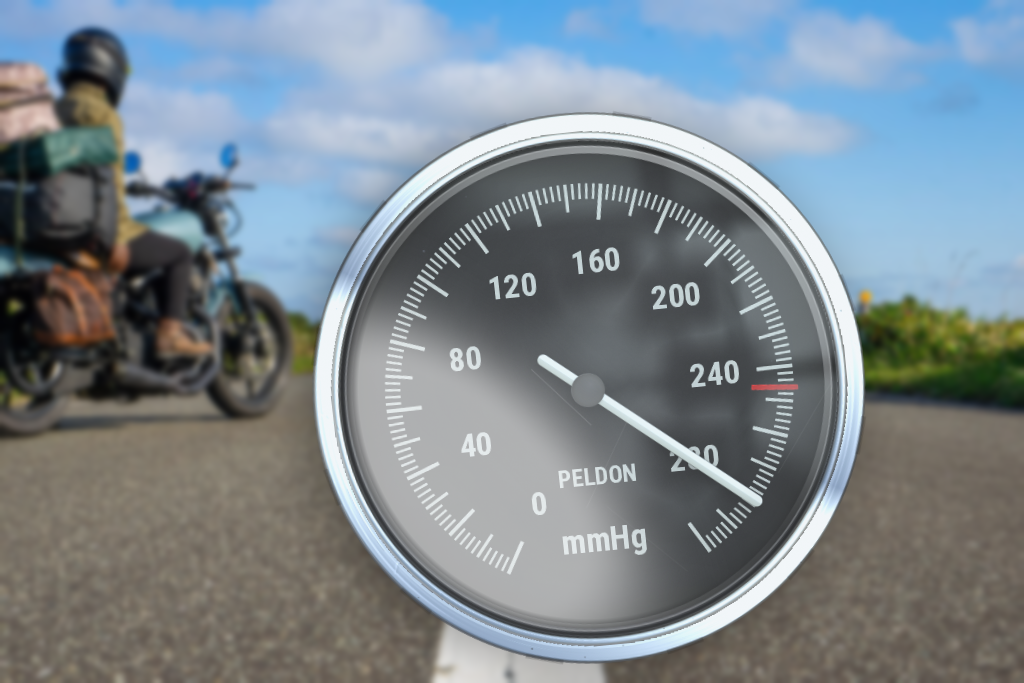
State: 280 mmHg
